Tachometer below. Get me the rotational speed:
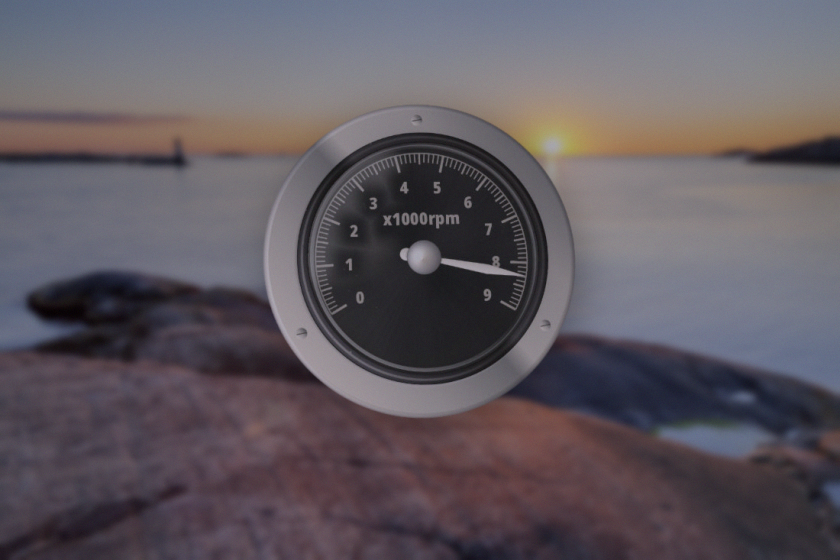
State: 8300 rpm
